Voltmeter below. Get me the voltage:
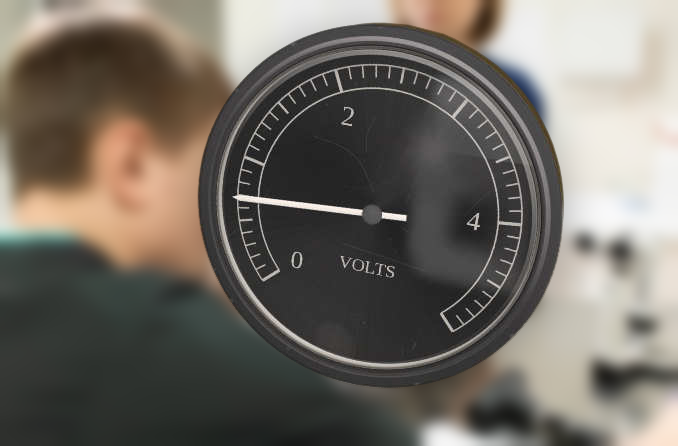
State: 0.7 V
